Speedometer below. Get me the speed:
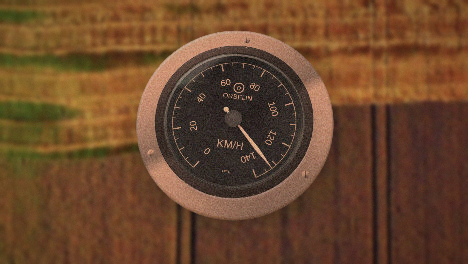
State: 132.5 km/h
